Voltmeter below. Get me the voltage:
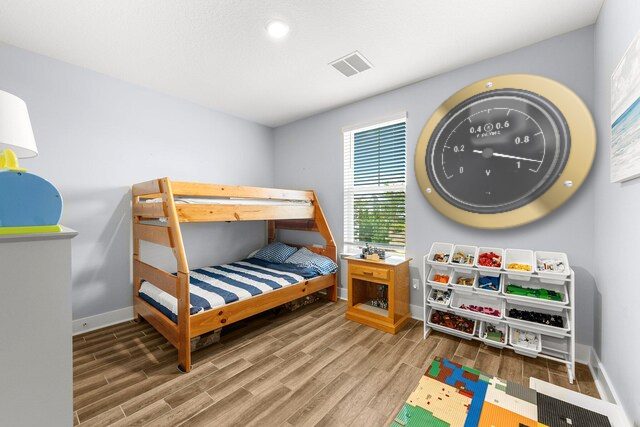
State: 0.95 V
